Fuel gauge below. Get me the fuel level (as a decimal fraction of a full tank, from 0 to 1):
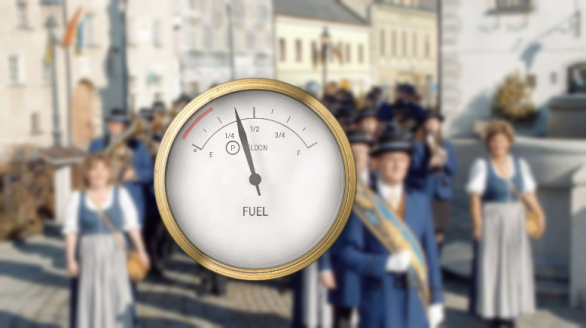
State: 0.375
